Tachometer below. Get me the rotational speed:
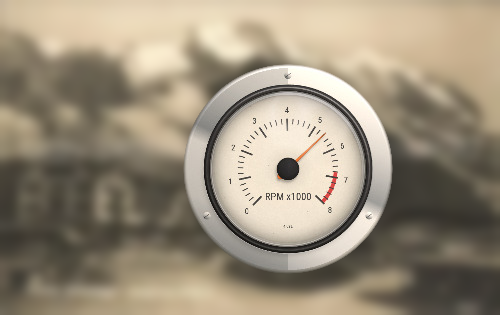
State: 5400 rpm
